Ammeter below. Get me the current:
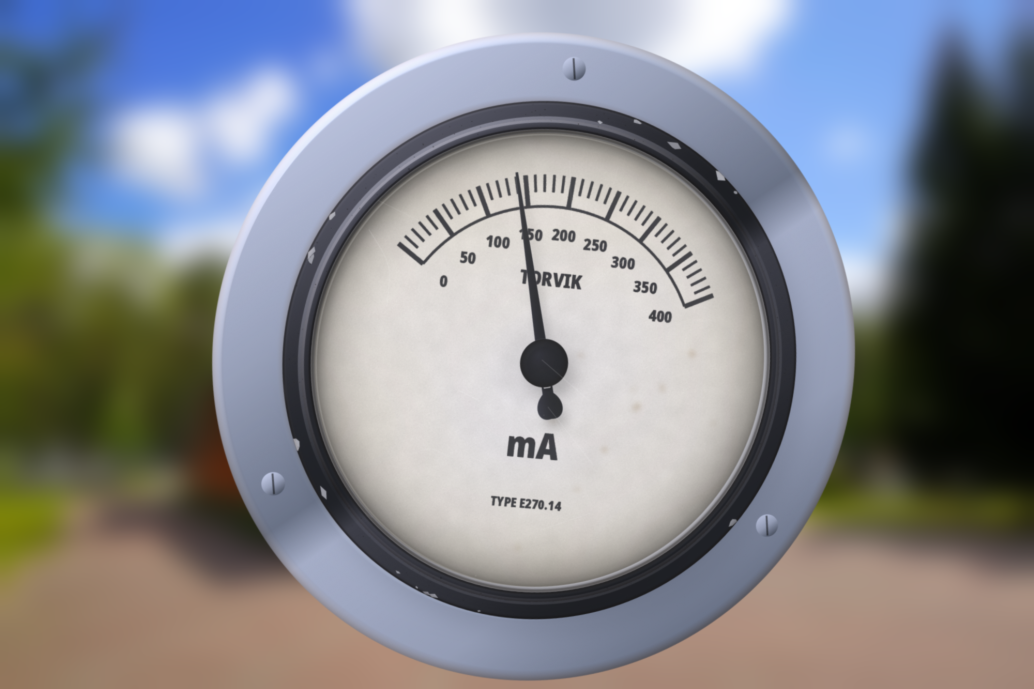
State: 140 mA
